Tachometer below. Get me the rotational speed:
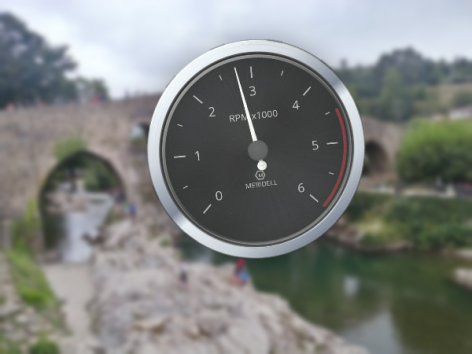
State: 2750 rpm
